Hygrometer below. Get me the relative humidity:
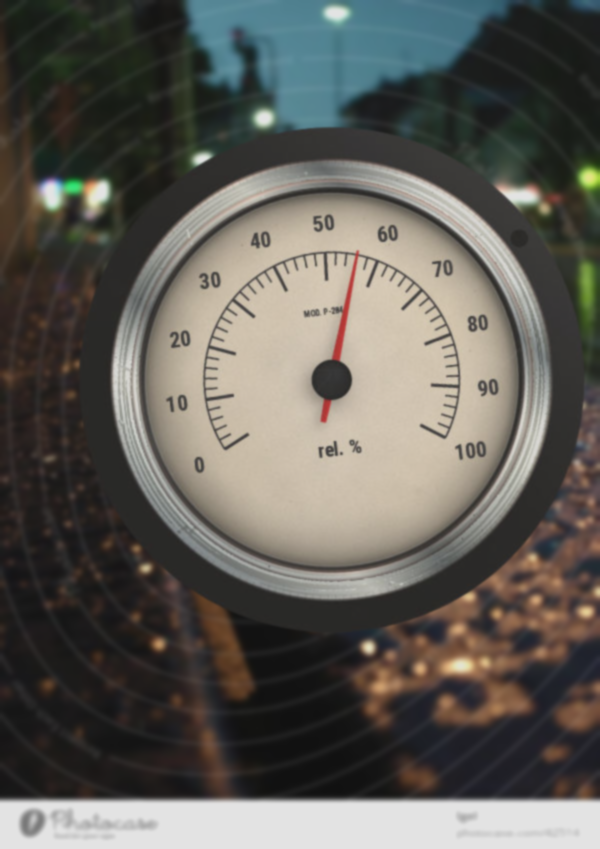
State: 56 %
